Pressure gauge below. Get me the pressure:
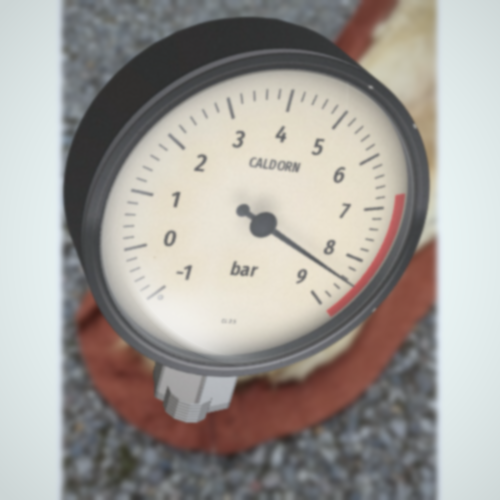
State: 8.4 bar
